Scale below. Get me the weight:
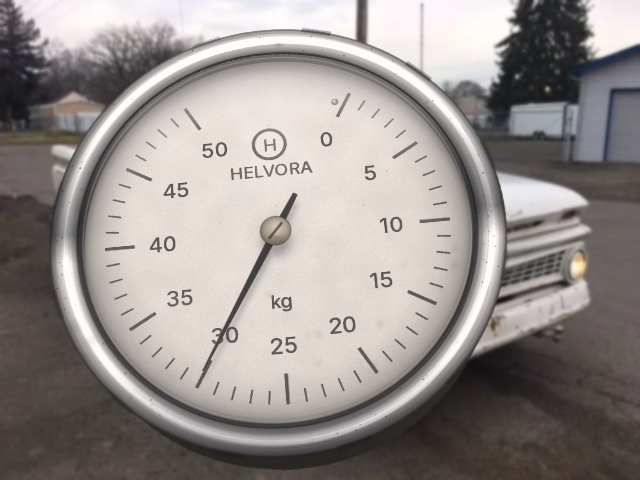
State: 30 kg
